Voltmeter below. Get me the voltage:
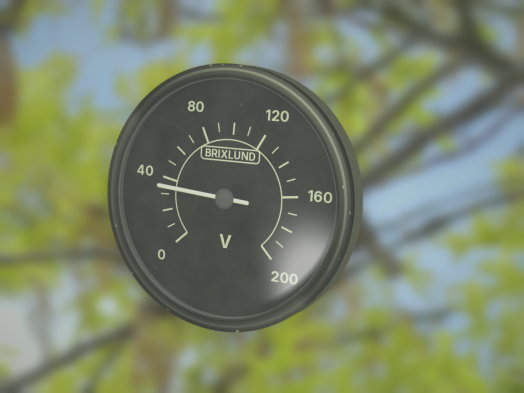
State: 35 V
